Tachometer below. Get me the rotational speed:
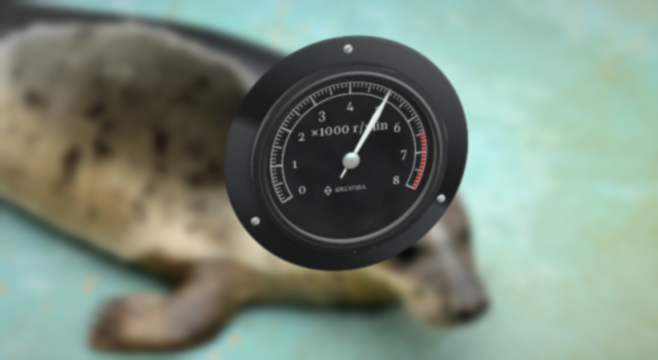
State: 5000 rpm
